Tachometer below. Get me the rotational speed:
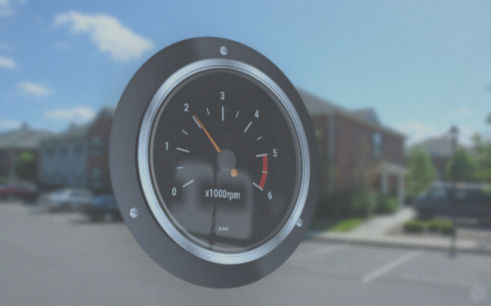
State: 2000 rpm
